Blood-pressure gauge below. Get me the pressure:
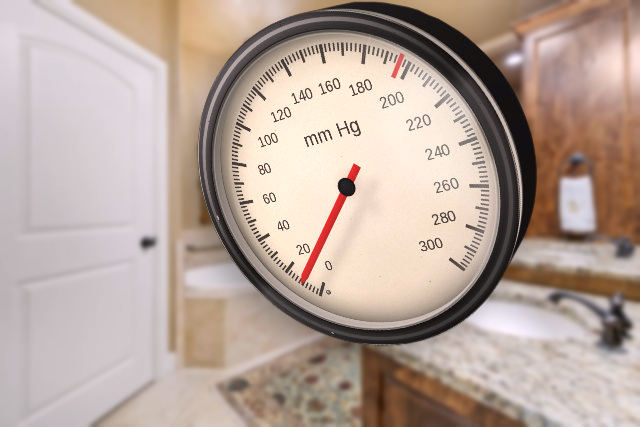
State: 10 mmHg
